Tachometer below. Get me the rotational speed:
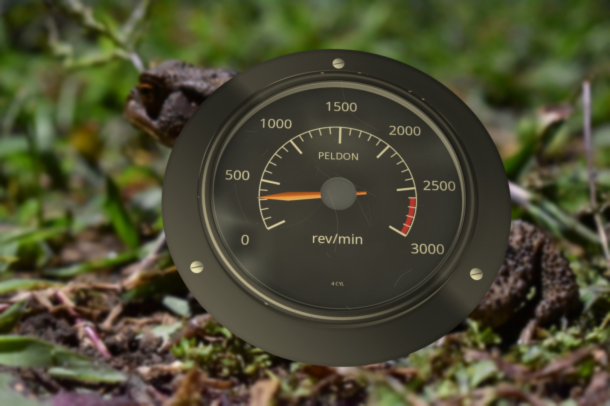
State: 300 rpm
